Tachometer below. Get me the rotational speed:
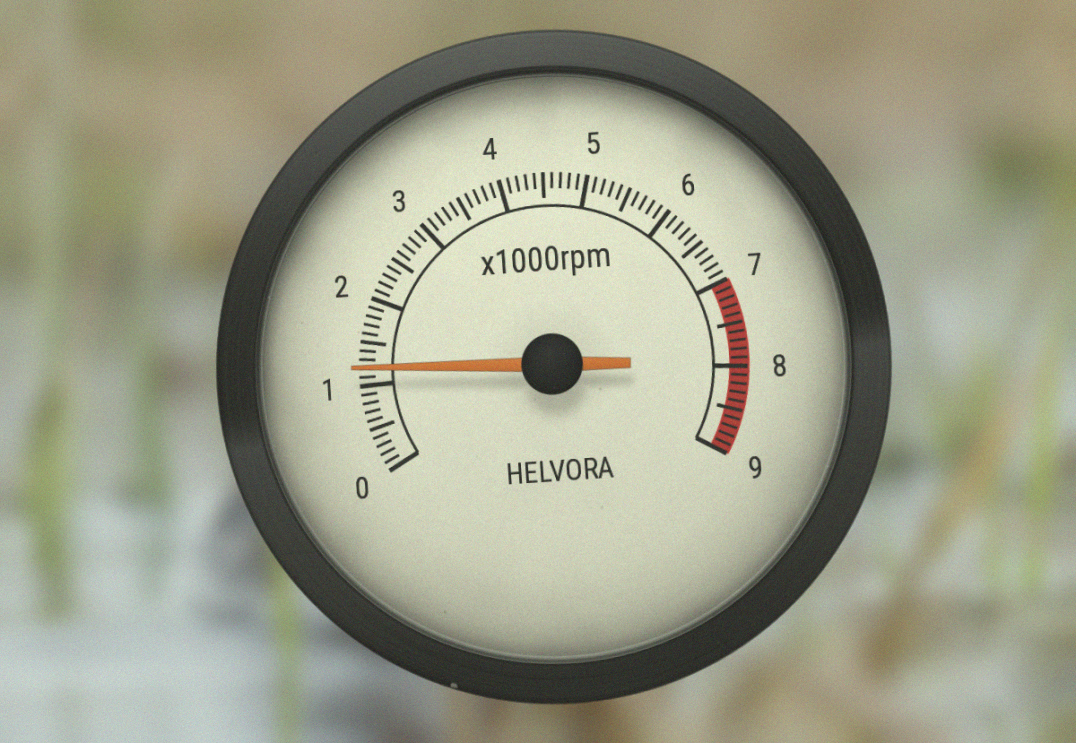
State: 1200 rpm
